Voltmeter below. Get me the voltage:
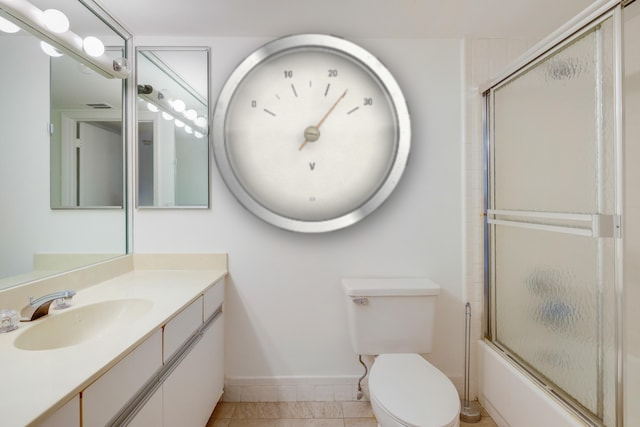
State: 25 V
